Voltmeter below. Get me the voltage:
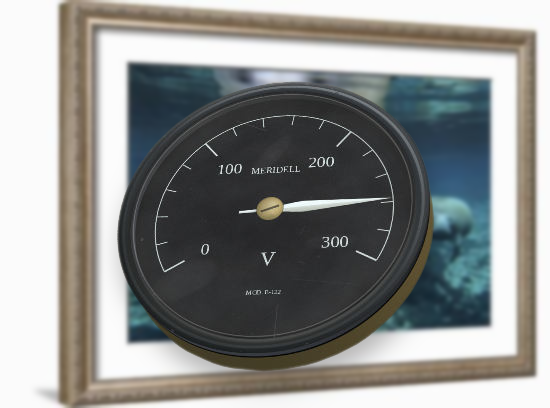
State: 260 V
